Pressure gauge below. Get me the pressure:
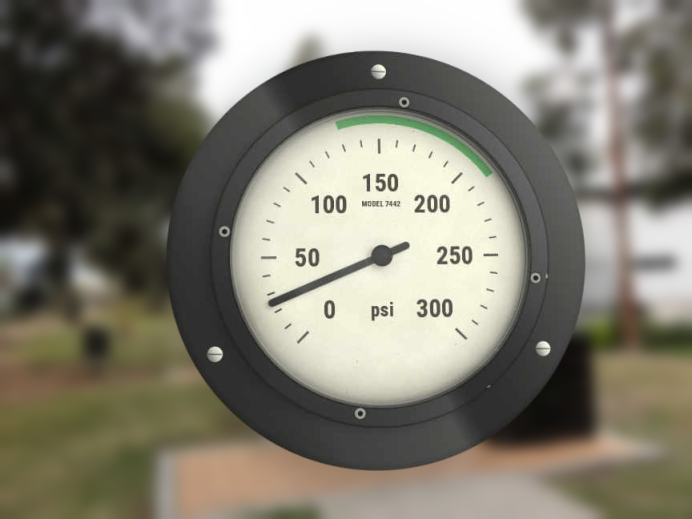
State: 25 psi
